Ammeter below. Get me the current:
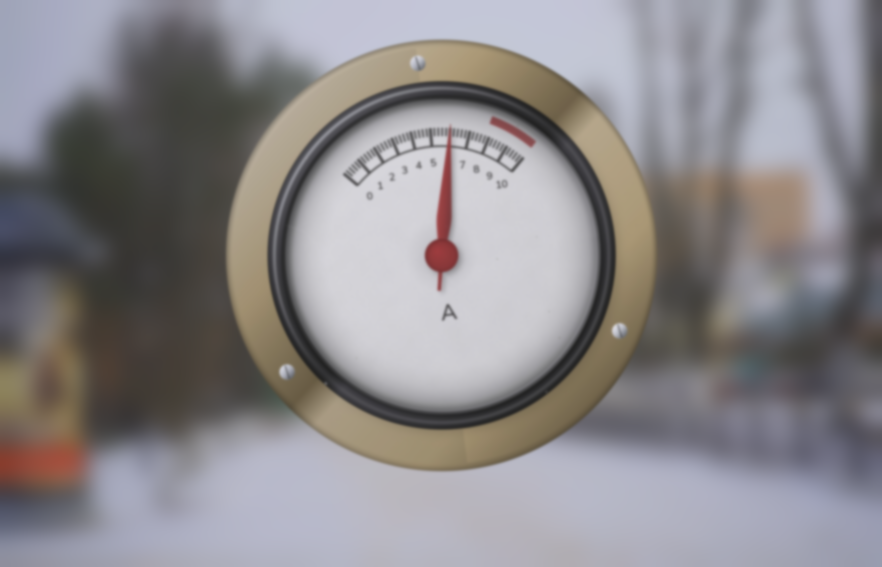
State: 6 A
